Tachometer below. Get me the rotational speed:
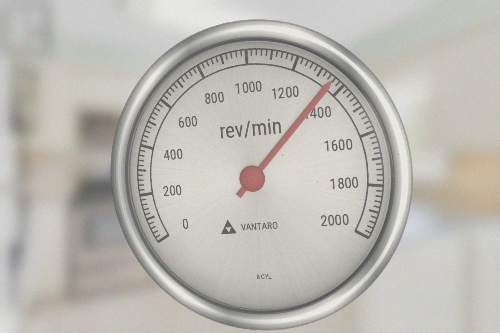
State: 1360 rpm
